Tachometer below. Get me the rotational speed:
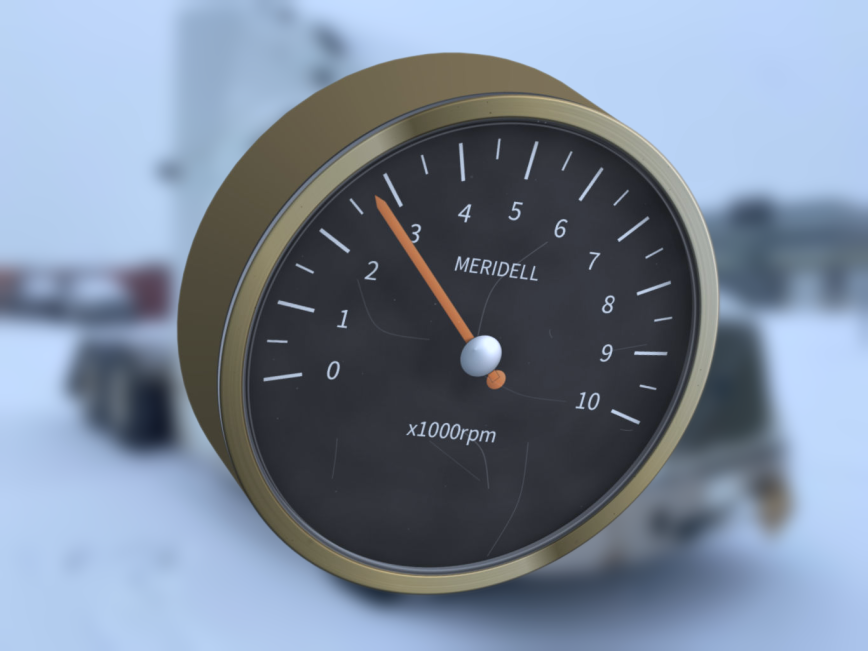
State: 2750 rpm
